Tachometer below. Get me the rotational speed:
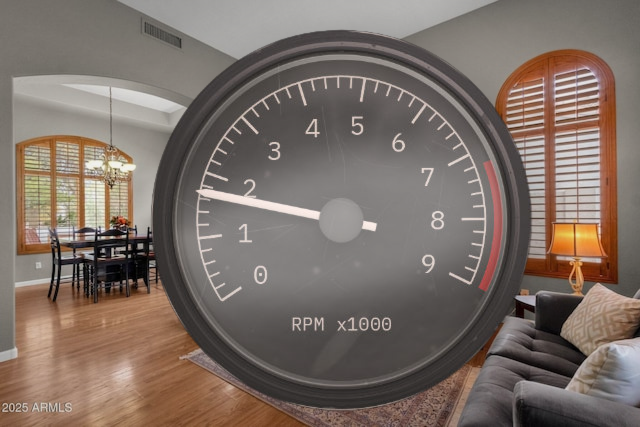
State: 1700 rpm
